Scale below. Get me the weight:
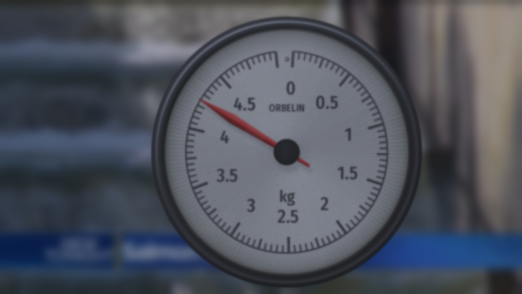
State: 4.25 kg
